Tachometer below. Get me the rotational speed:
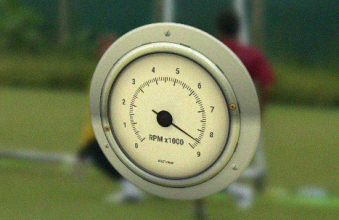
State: 8500 rpm
